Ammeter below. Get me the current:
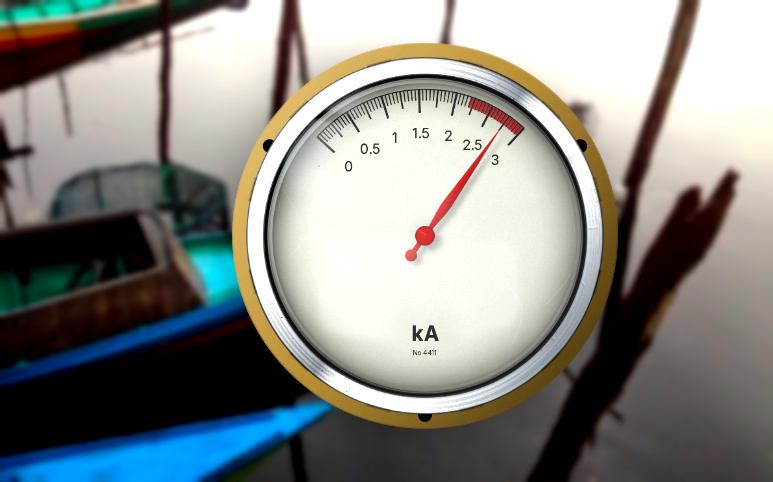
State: 2.75 kA
